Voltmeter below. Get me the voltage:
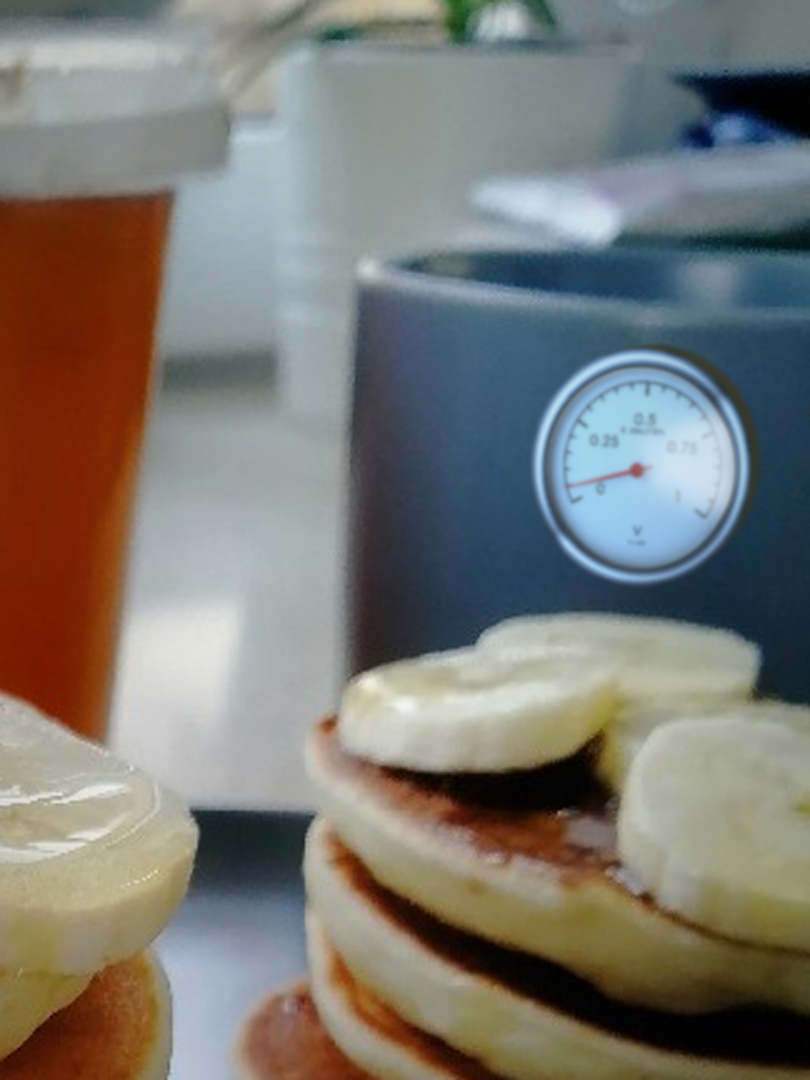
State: 0.05 V
